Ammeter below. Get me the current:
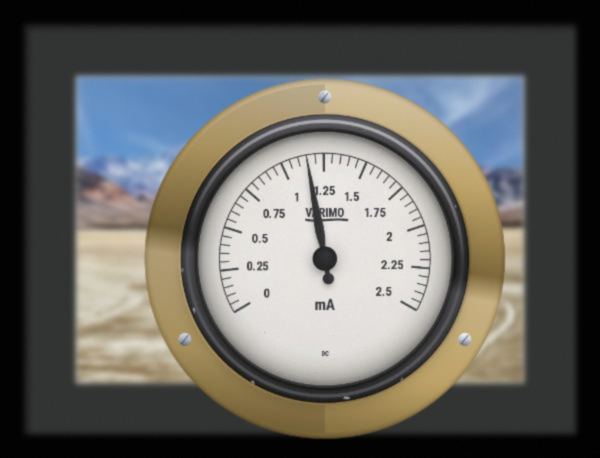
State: 1.15 mA
